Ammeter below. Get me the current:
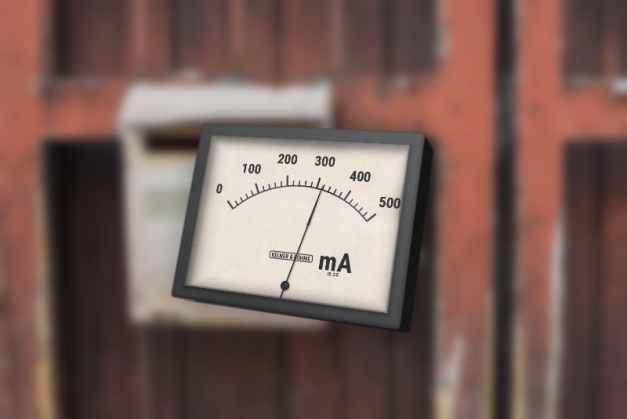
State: 320 mA
